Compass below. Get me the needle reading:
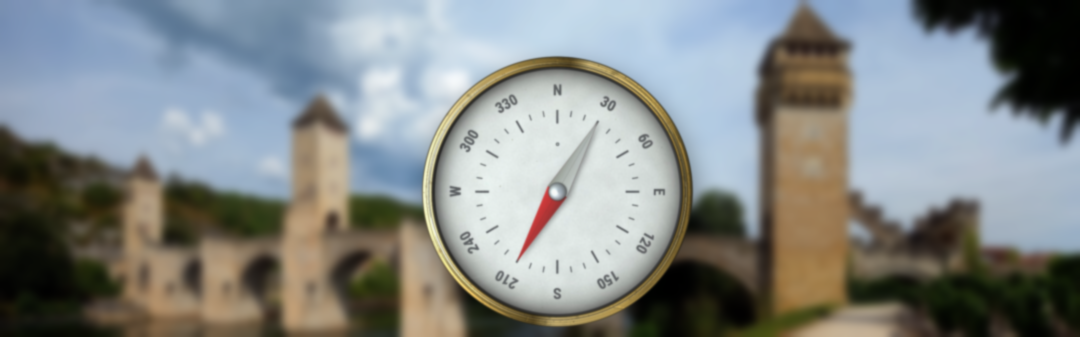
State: 210 °
